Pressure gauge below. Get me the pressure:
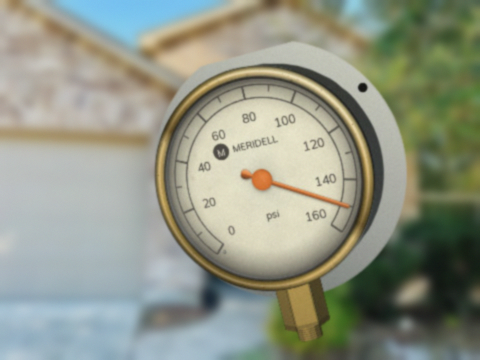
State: 150 psi
